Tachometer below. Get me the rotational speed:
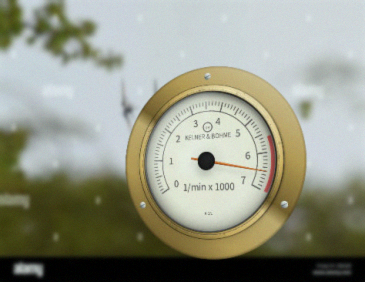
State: 6500 rpm
